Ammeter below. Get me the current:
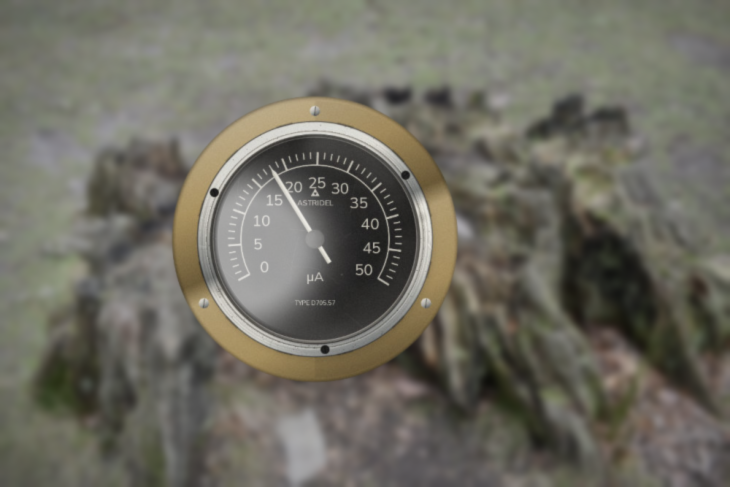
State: 18 µA
